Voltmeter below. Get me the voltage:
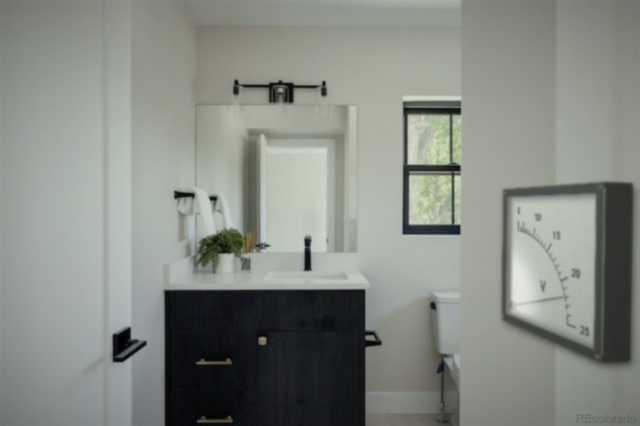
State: 22 V
